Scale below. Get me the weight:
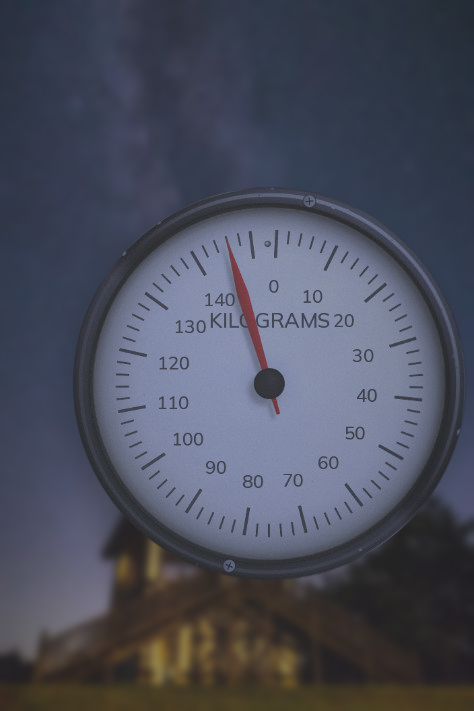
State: 146 kg
